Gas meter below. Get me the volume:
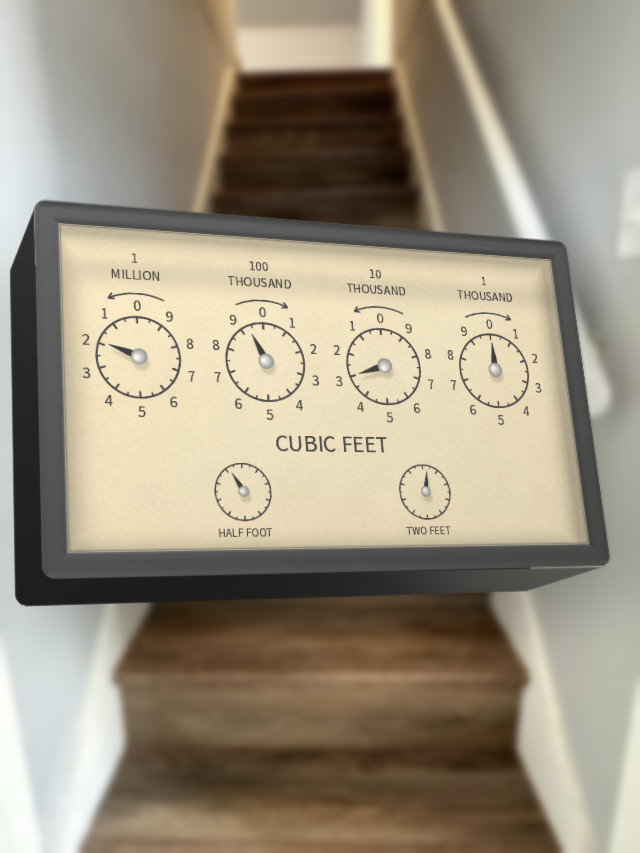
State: 193000 ft³
